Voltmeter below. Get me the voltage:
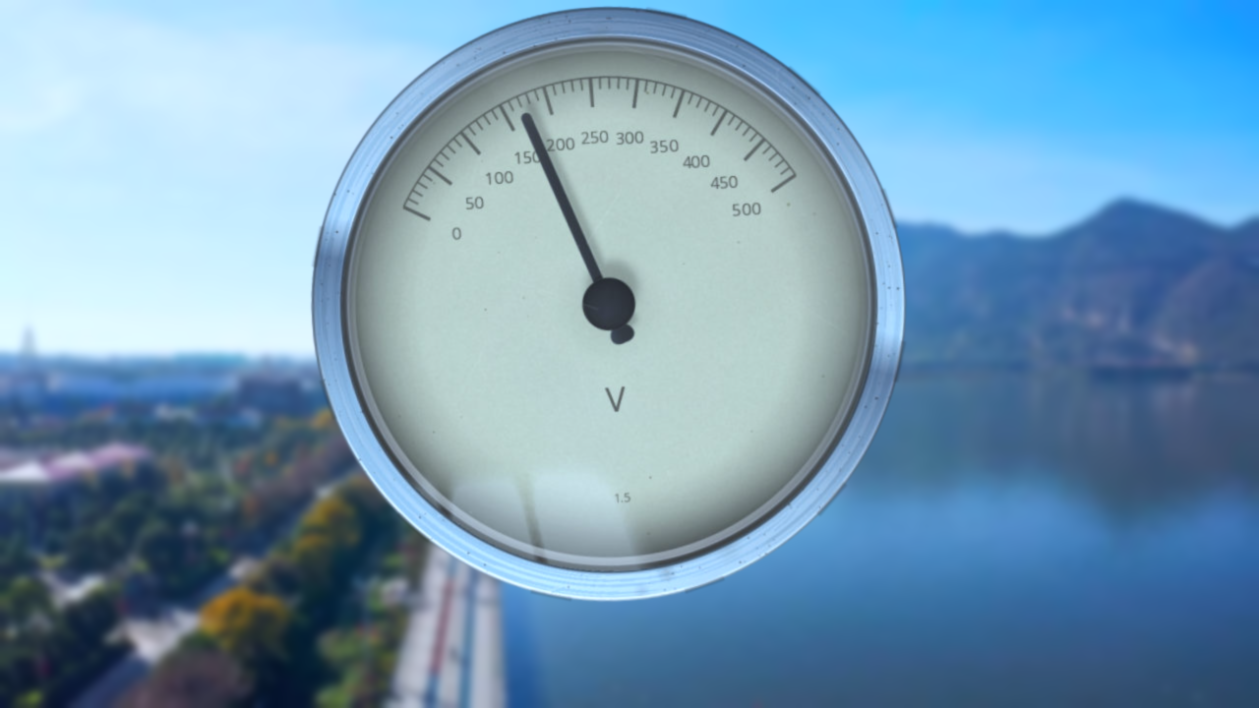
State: 170 V
